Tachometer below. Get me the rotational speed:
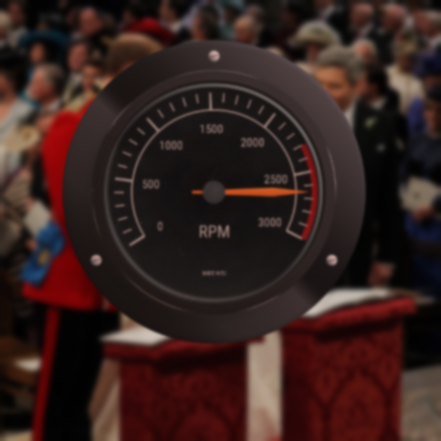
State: 2650 rpm
